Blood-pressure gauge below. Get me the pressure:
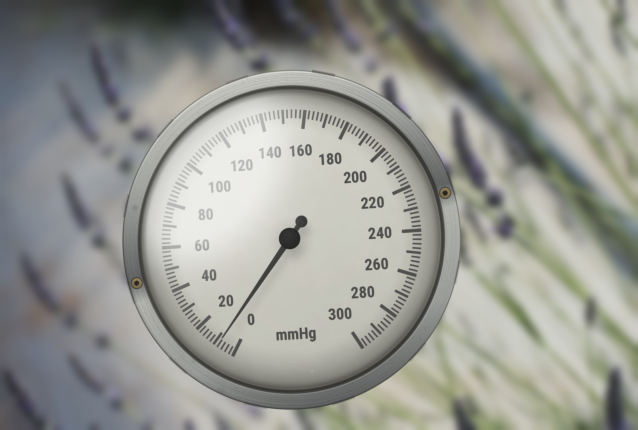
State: 8 mmHg
